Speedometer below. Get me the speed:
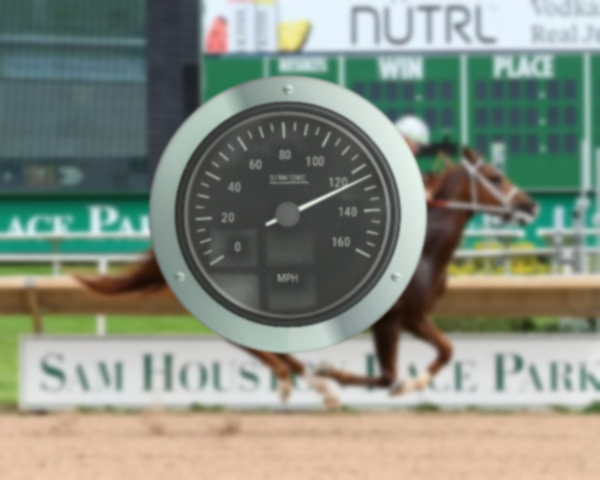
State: 125 mph
